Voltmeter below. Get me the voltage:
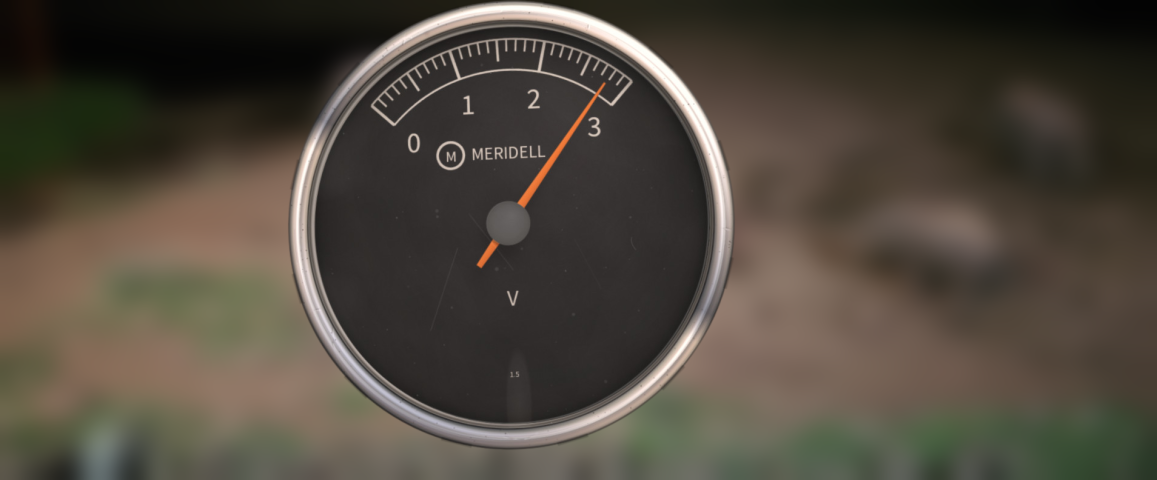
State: 2.8 V
